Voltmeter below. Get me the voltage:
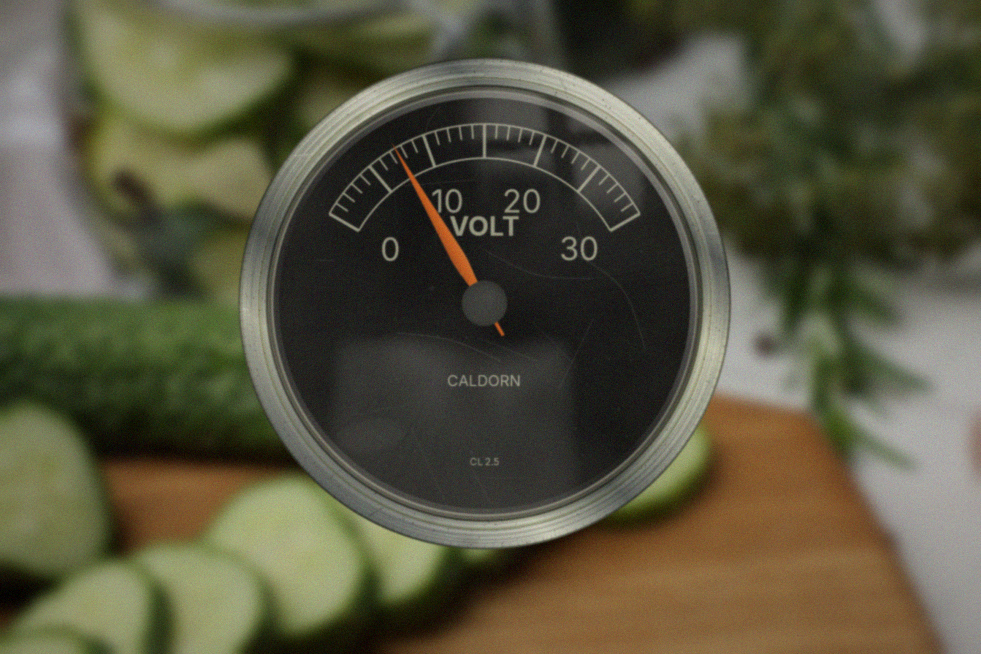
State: 7.5 V
